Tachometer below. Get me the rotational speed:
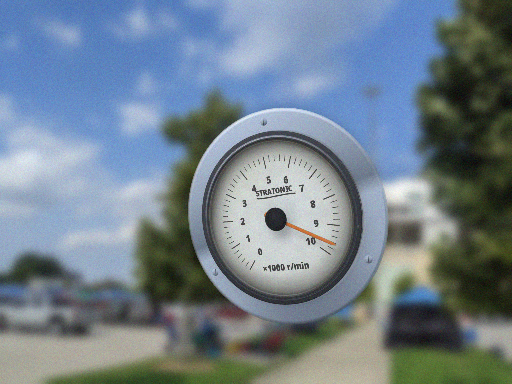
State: 9600 rpm
